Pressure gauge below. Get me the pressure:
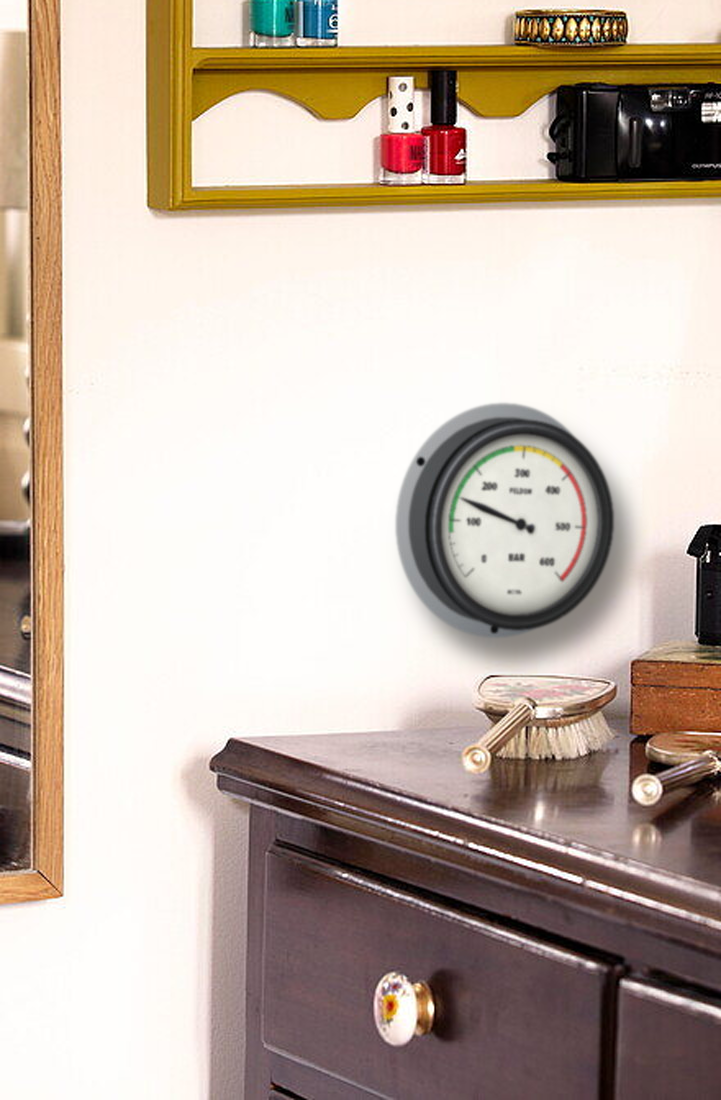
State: 140 bar
